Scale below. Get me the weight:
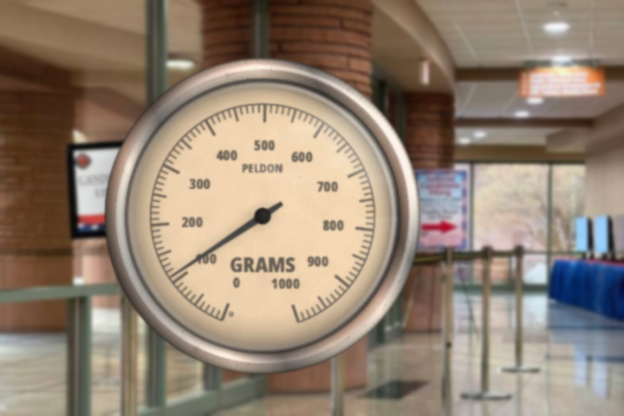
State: 110 g
